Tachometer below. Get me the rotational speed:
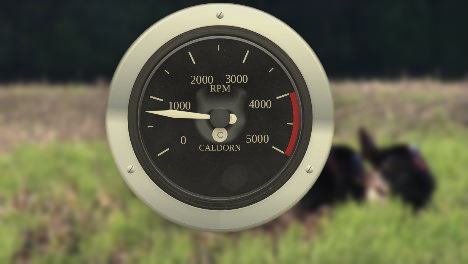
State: 750 rpm
